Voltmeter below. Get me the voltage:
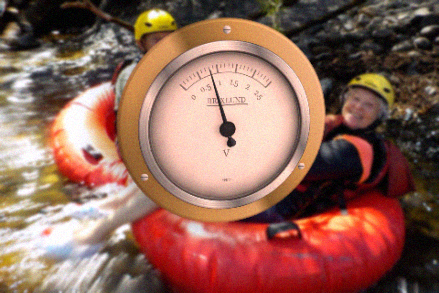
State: 0.8 V
